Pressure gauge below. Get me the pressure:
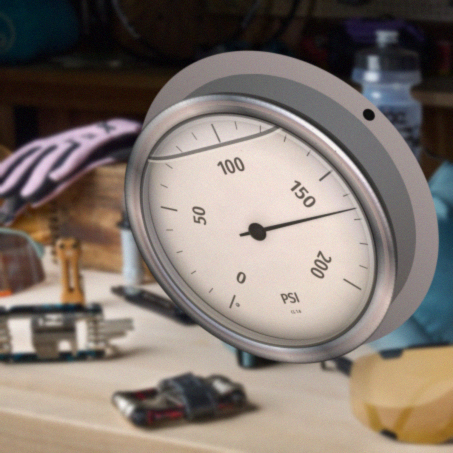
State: 165 psi
